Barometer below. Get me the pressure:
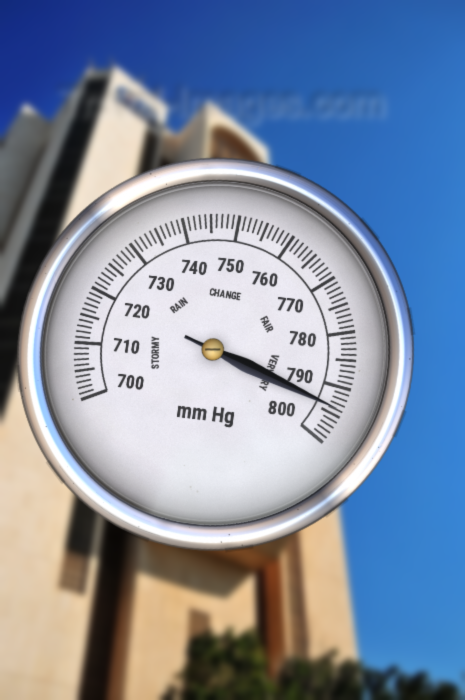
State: 794 mmHg
